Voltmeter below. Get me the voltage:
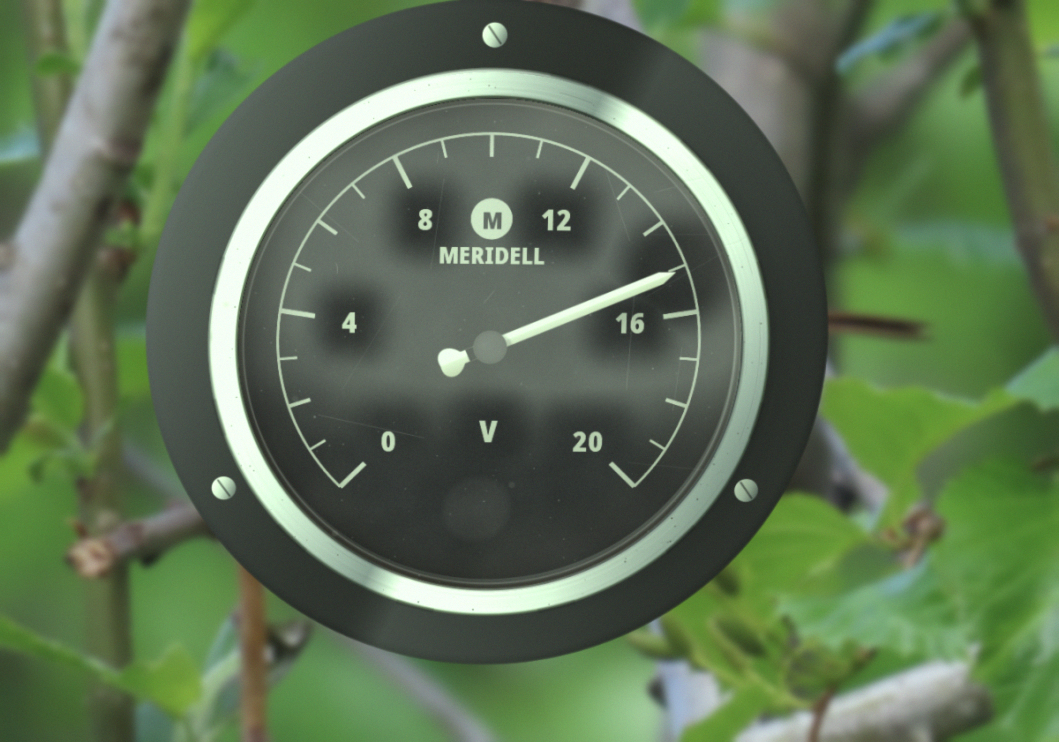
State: 15 V
